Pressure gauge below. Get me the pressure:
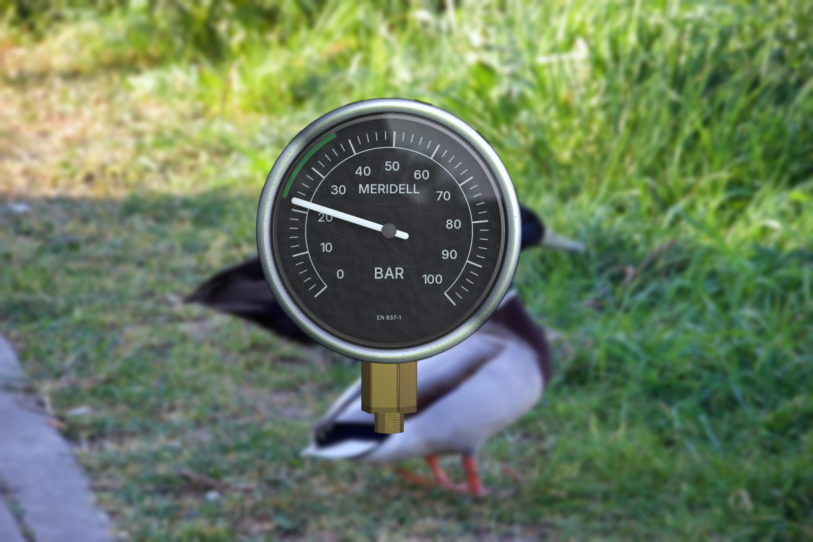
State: 22 bar
